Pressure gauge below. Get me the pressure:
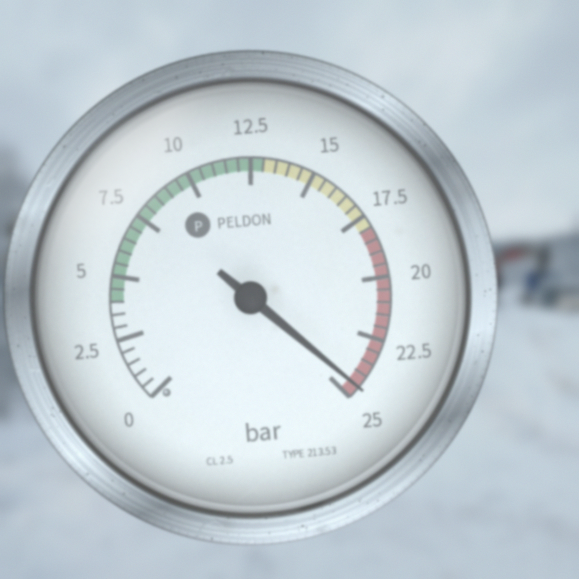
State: 24.5 bar
